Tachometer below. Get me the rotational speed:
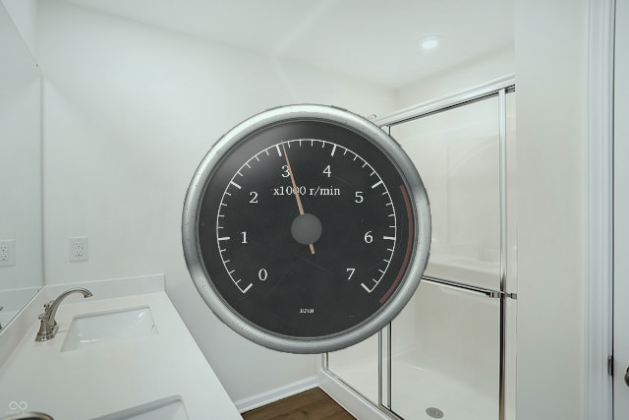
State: 3100 rpm
